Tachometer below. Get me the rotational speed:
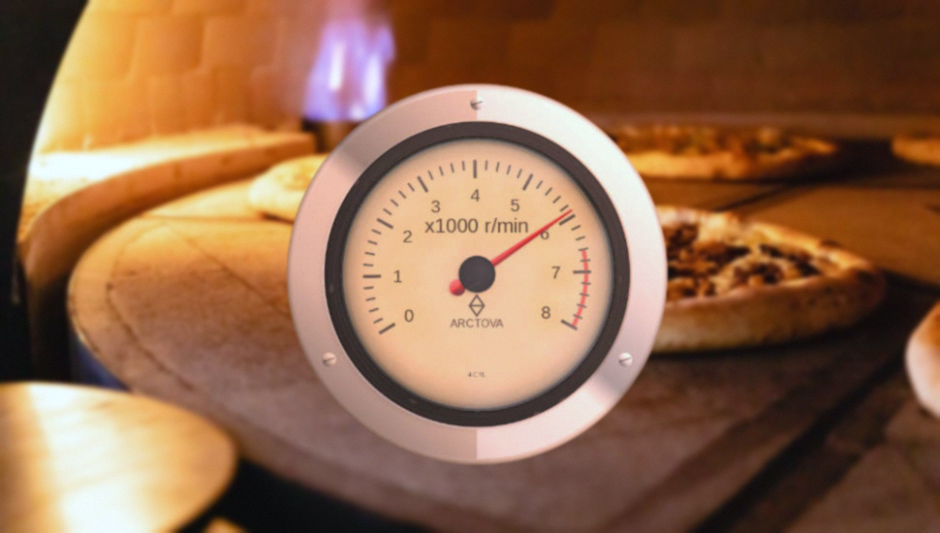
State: 5900 rpm
